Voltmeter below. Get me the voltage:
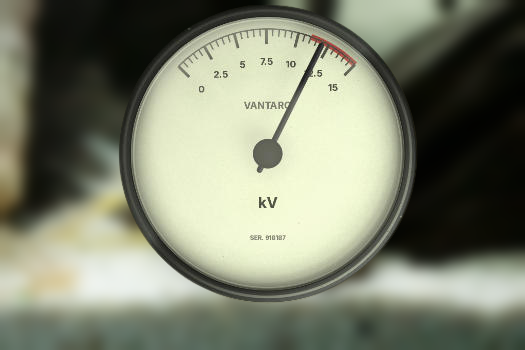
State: 12 kV
